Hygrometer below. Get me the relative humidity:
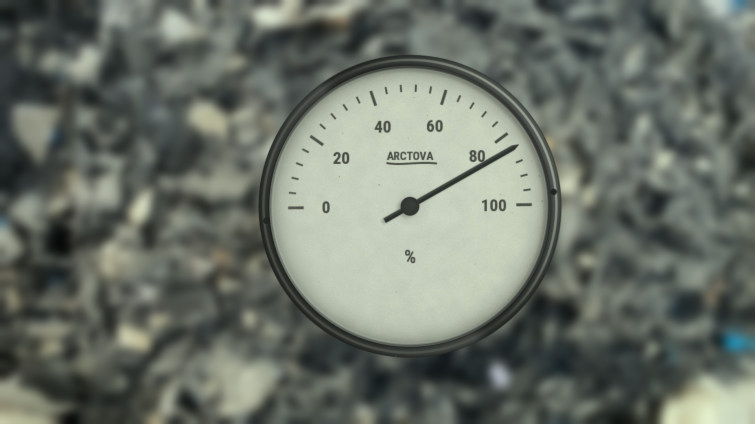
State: 84 %
